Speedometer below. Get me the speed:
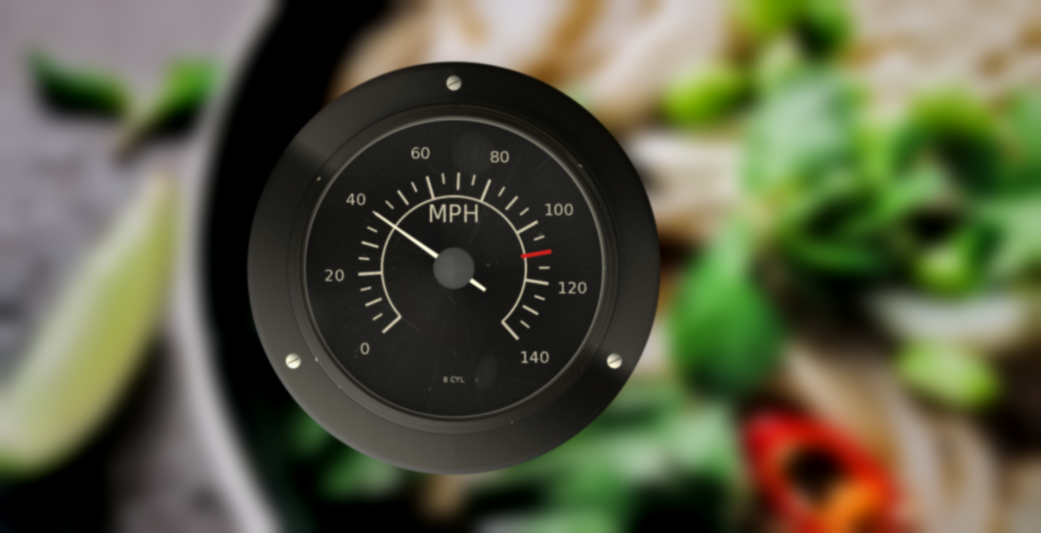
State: 40 mph
